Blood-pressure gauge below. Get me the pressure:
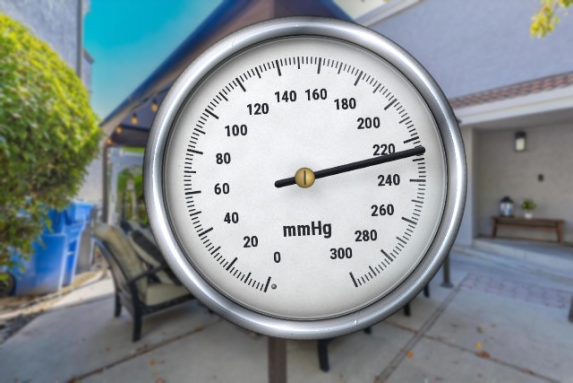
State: 226 mmHg
